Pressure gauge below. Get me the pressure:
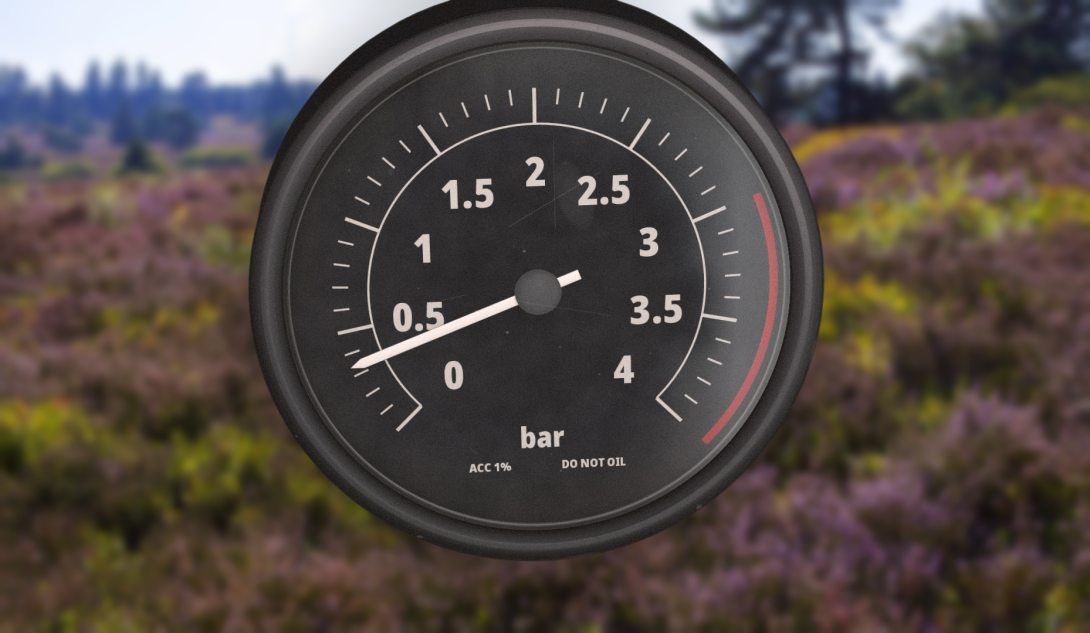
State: 0.35 bar
